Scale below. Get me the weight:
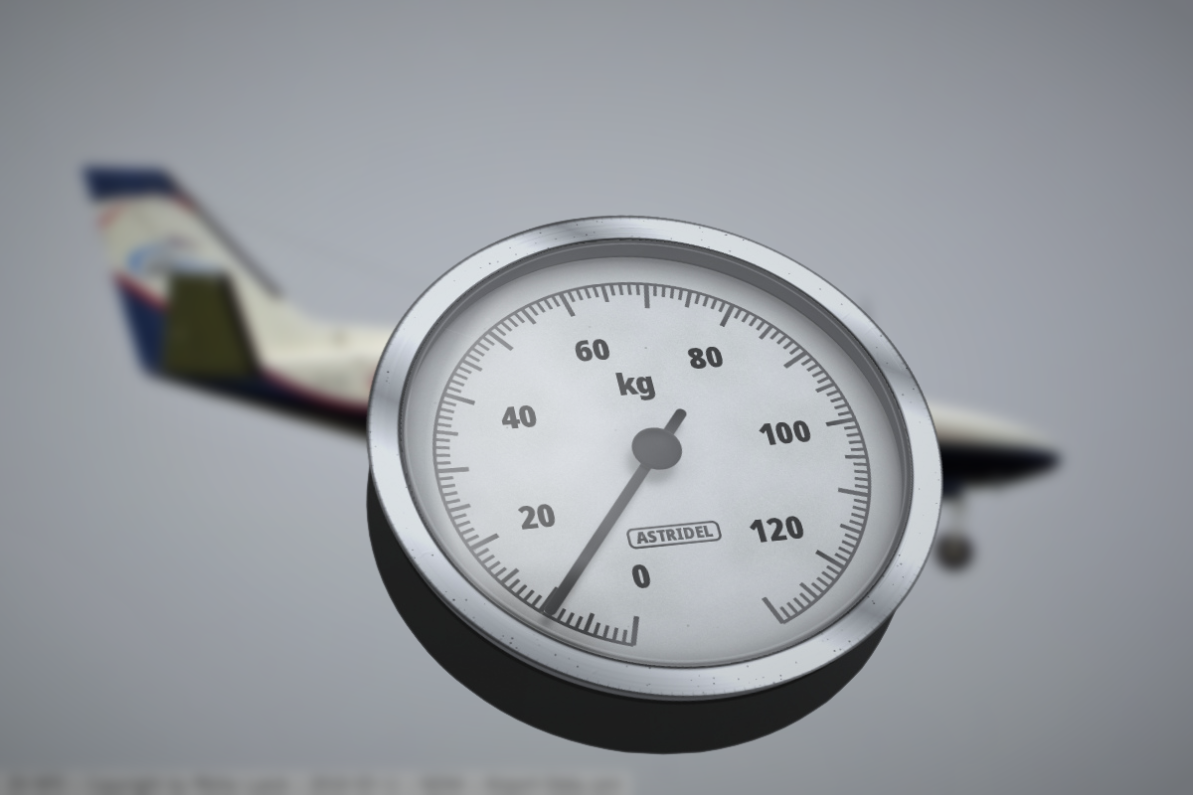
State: 9 kg
